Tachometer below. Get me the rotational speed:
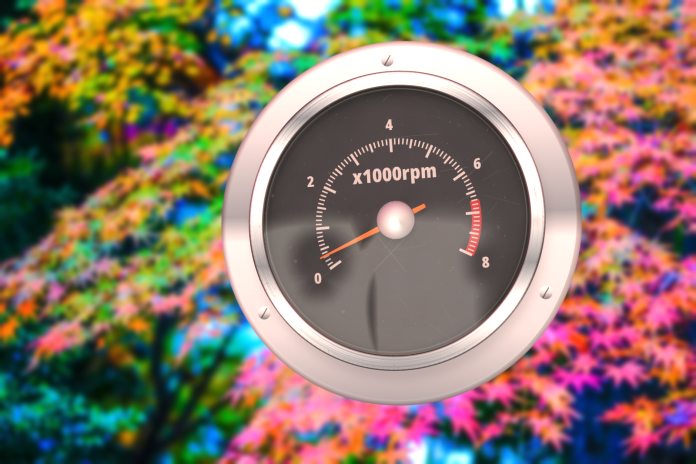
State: 300 rpm
